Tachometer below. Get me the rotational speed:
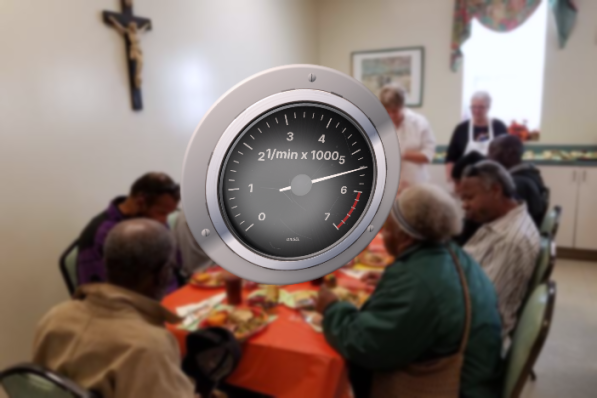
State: 5400 rpm
